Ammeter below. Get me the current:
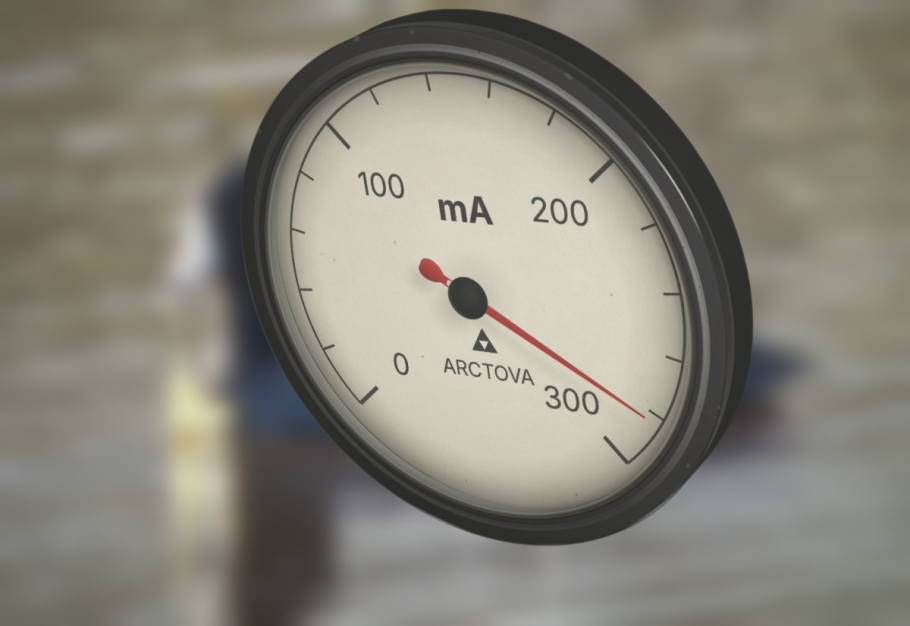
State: 280 mA
